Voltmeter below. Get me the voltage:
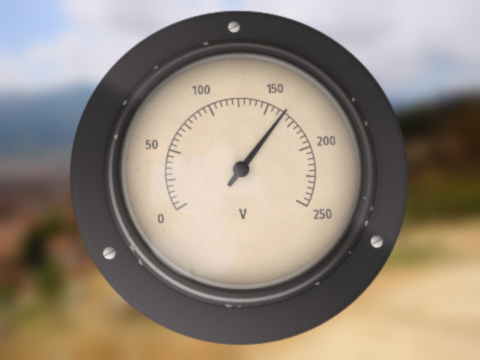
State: 165 V
